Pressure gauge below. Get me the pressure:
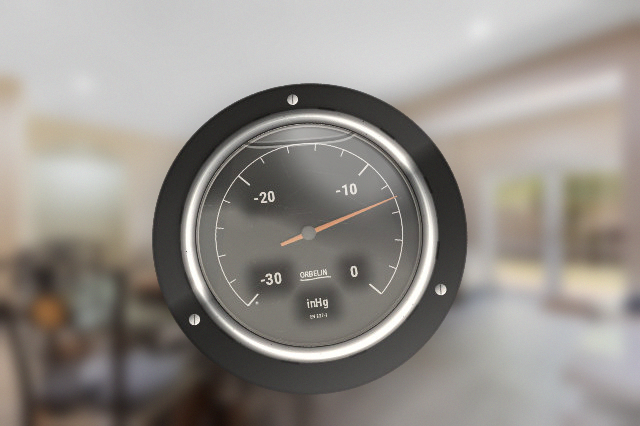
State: -7 inHg
